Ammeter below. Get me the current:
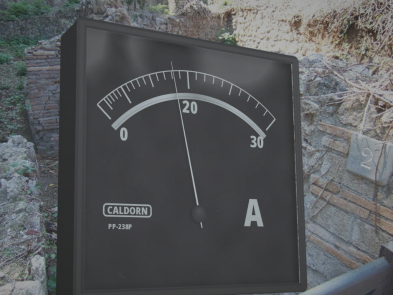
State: 18 A
